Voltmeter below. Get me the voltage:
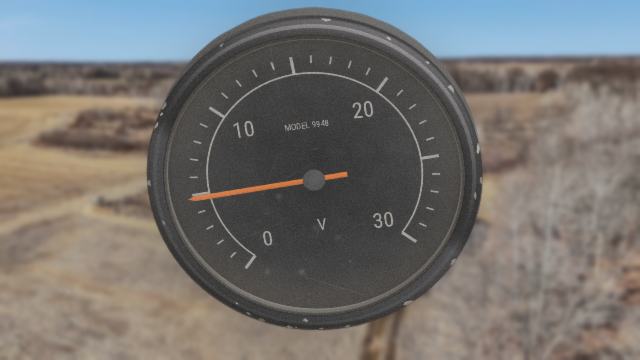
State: 5 V
